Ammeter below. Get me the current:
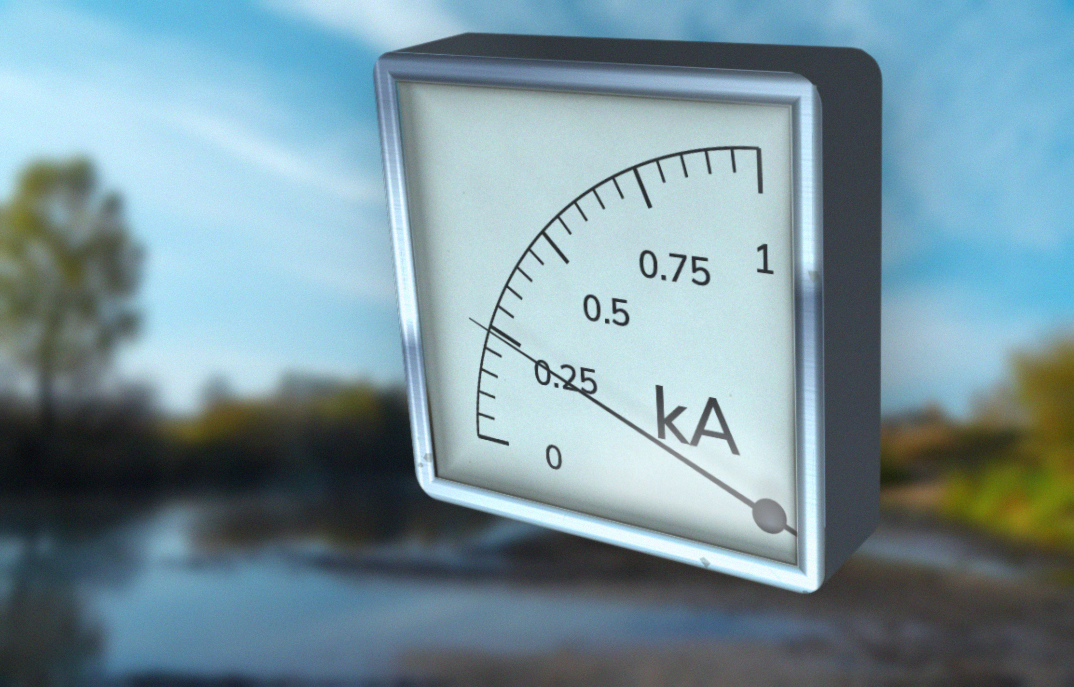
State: 0.25 kA
